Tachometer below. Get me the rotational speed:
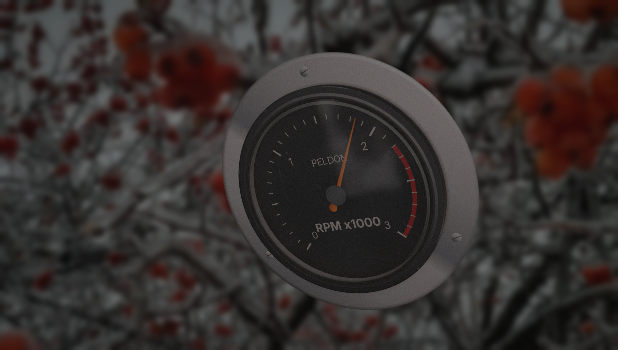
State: 1850 rpm
